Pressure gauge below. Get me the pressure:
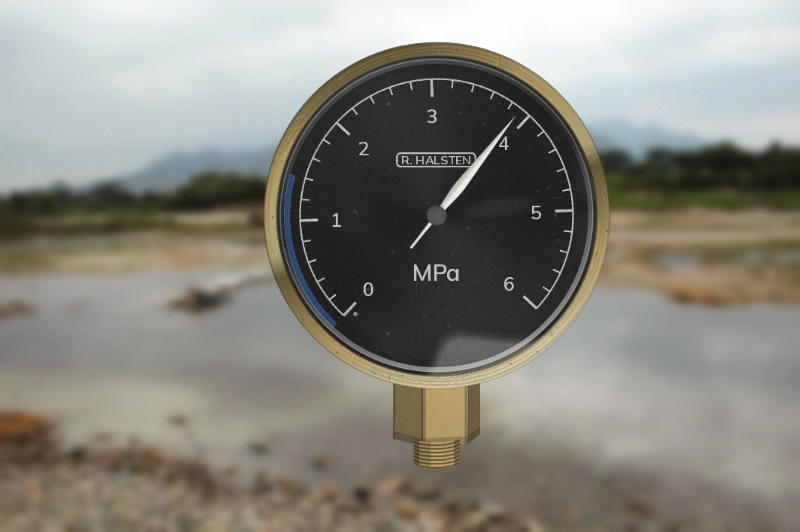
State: 3.9 MPa
